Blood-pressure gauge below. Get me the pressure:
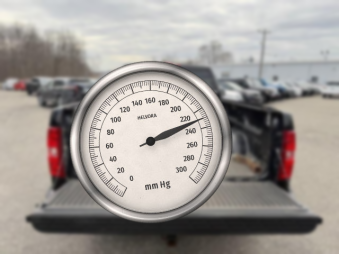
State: 230 mmHg
